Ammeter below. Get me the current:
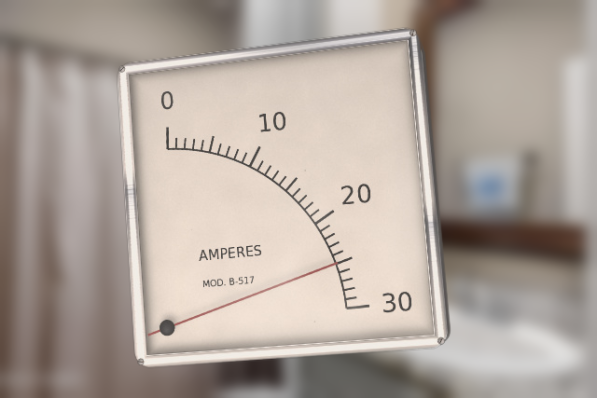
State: 25 A
